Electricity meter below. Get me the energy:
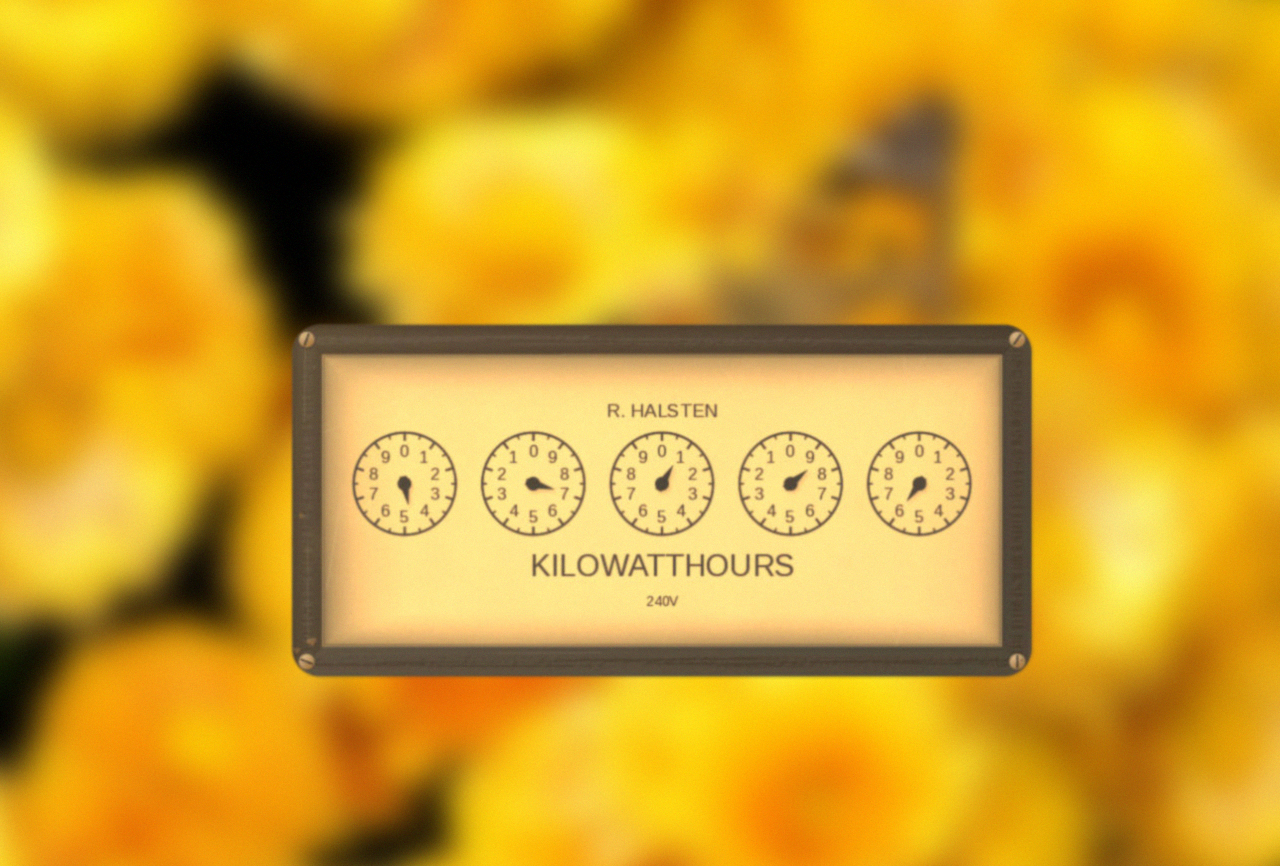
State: 47086 kWh
